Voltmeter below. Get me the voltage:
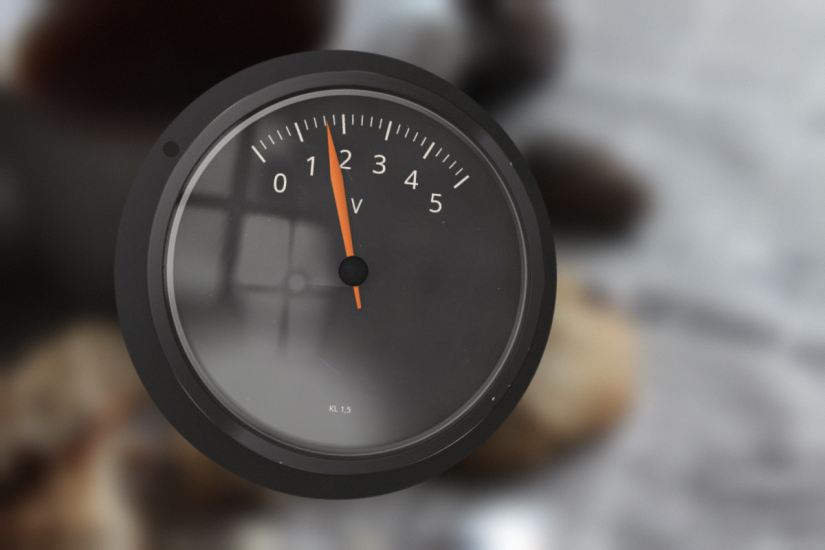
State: 1.6 V
